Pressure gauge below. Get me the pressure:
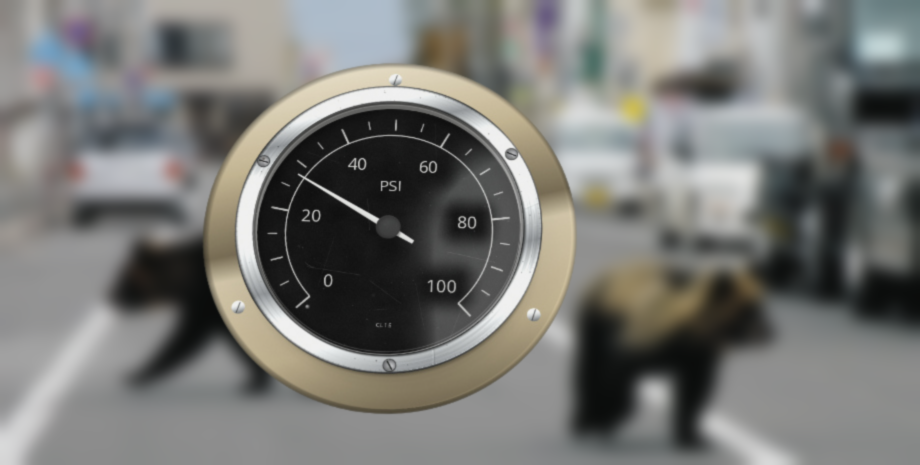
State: 27.5 psi
